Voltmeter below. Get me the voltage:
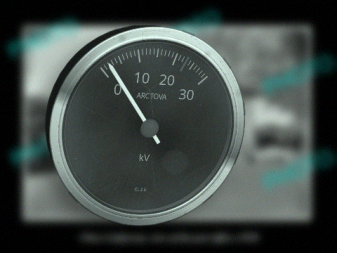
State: 2 kV
